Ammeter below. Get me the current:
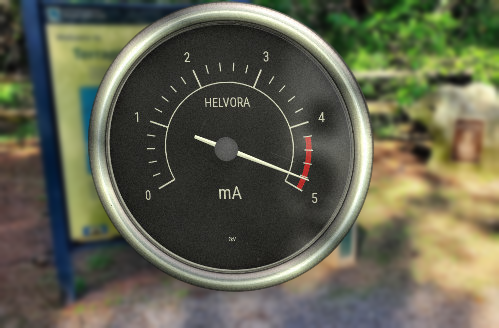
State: 4.8 mA
